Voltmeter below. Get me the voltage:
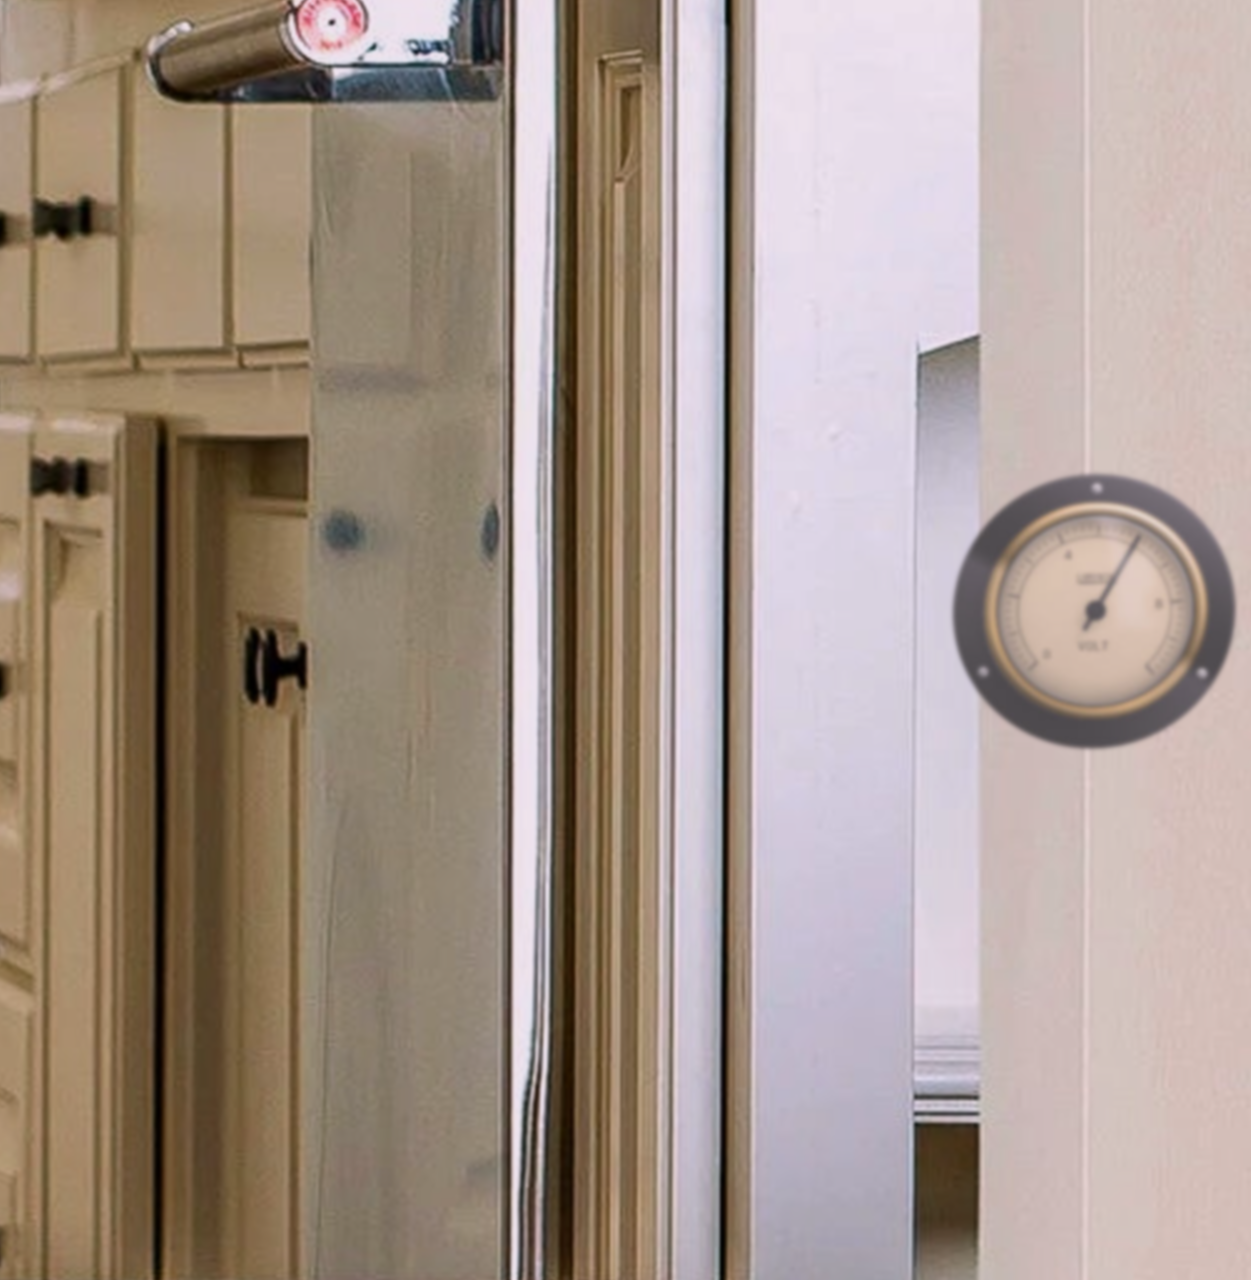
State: 6 V
